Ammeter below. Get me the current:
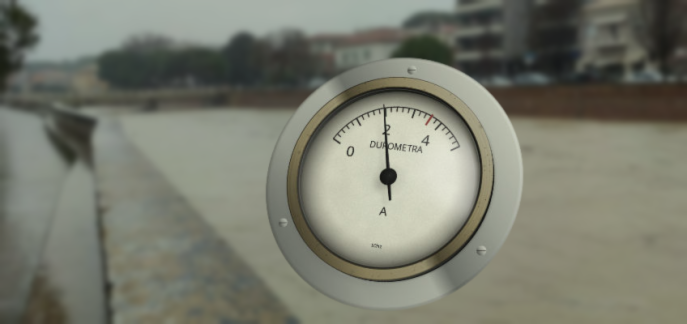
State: 2 A
